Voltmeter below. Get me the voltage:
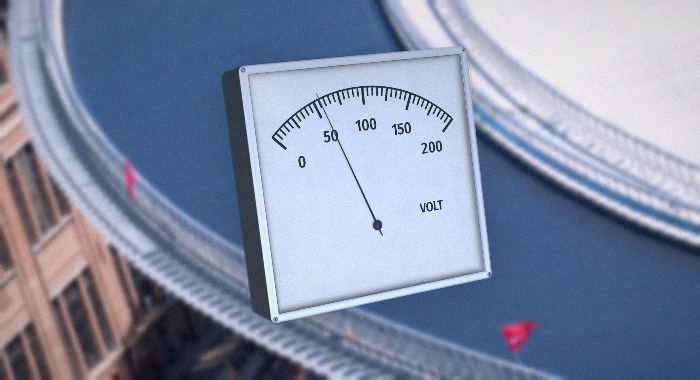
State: 55 V
